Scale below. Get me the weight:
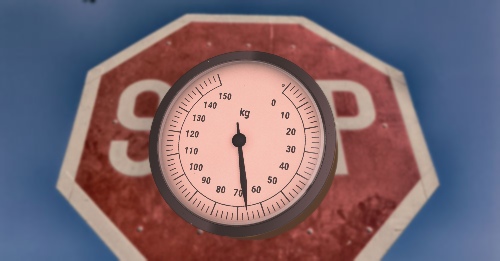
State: 66 kg
